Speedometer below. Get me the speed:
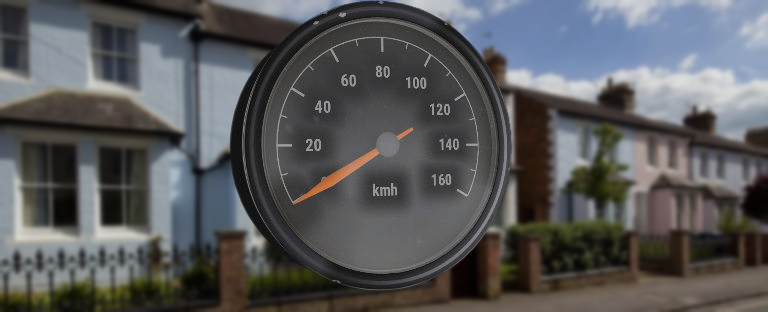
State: 0 km/h
